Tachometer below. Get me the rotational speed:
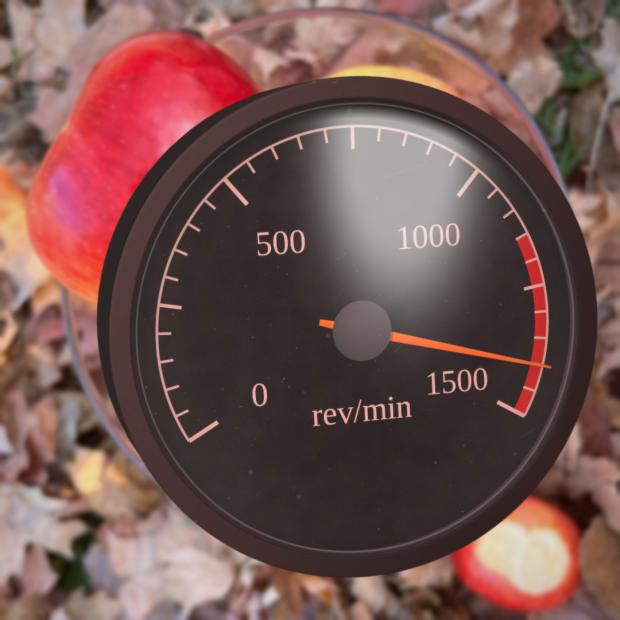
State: 1400 rpm
